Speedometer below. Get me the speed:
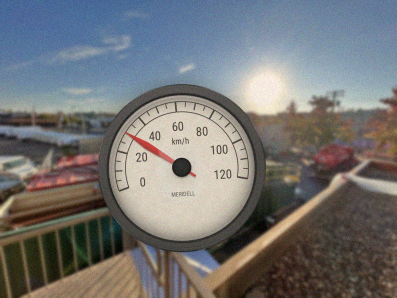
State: 30 km/h
